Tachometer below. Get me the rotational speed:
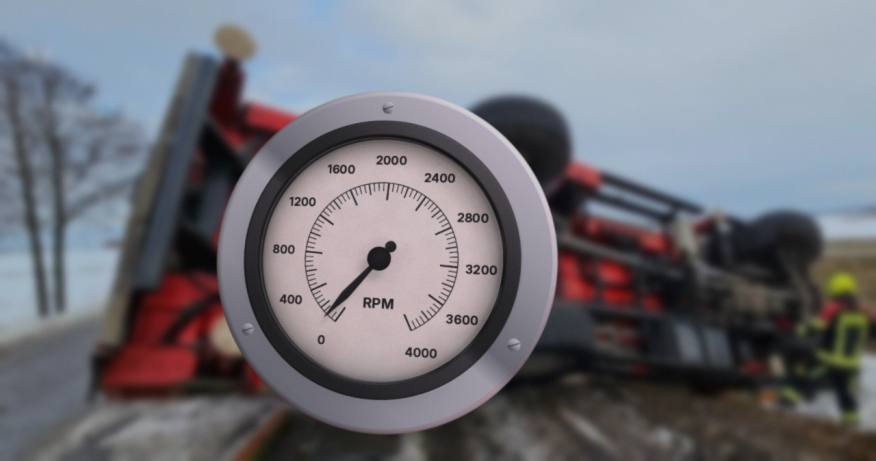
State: 100 rpm
